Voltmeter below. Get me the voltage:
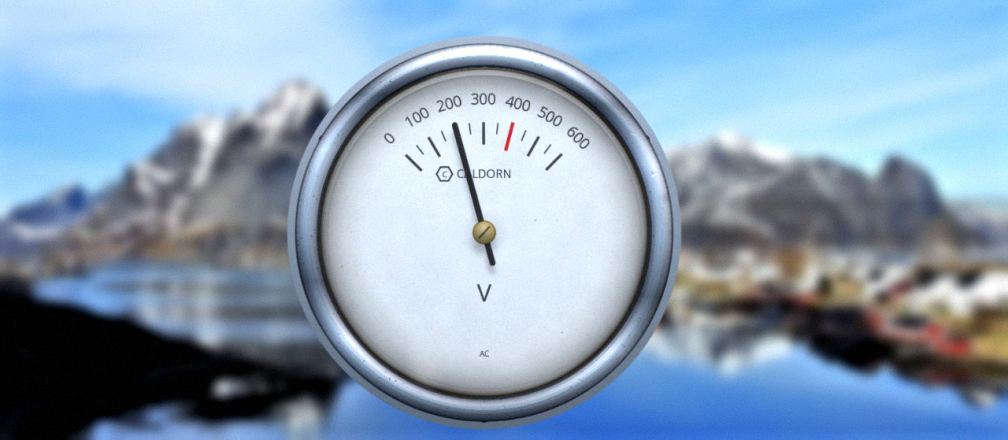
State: 200 V
